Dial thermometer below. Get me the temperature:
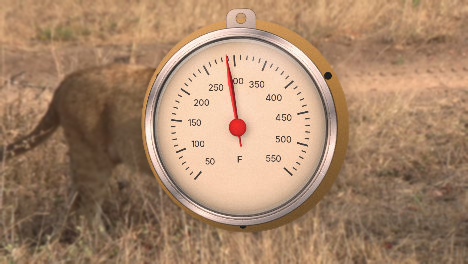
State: 290 °F
